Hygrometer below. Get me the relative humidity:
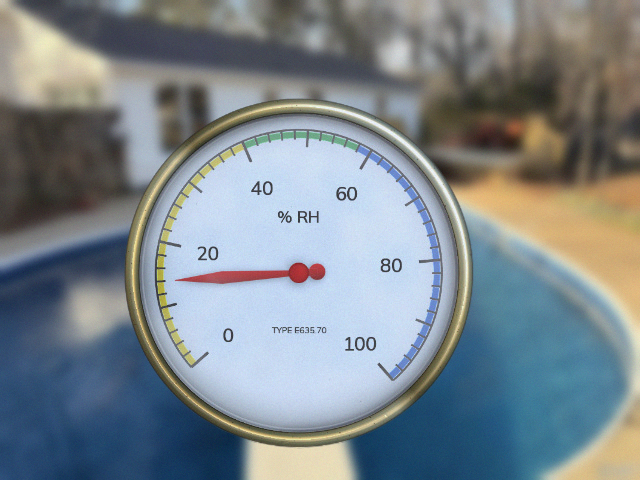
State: 14 %
